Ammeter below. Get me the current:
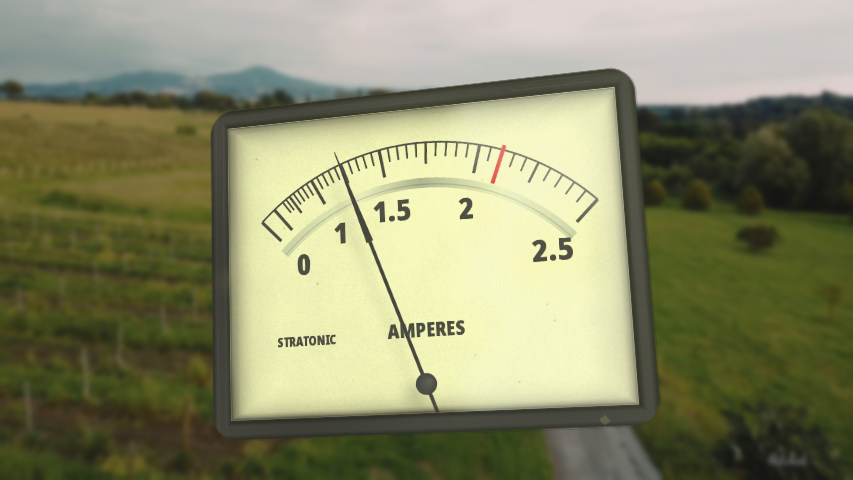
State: 1.25 A
